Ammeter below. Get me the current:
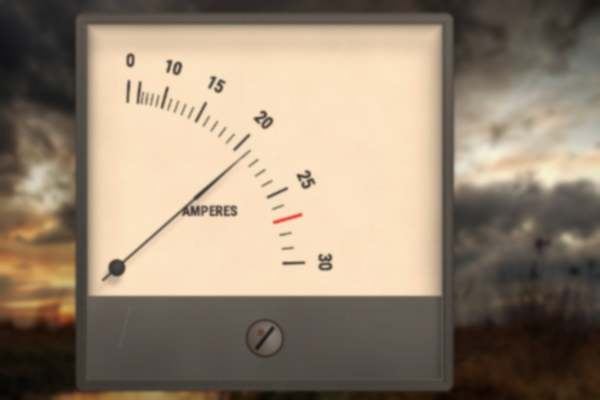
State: 21 A
